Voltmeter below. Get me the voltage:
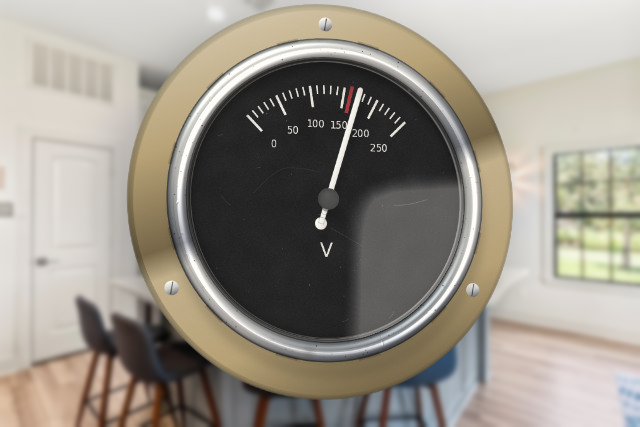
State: 170 V
